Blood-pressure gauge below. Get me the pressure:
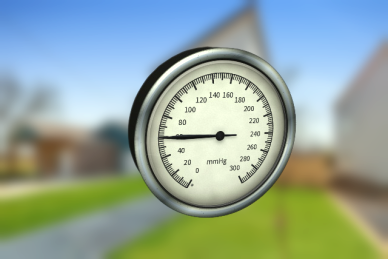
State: 60 mmHg
